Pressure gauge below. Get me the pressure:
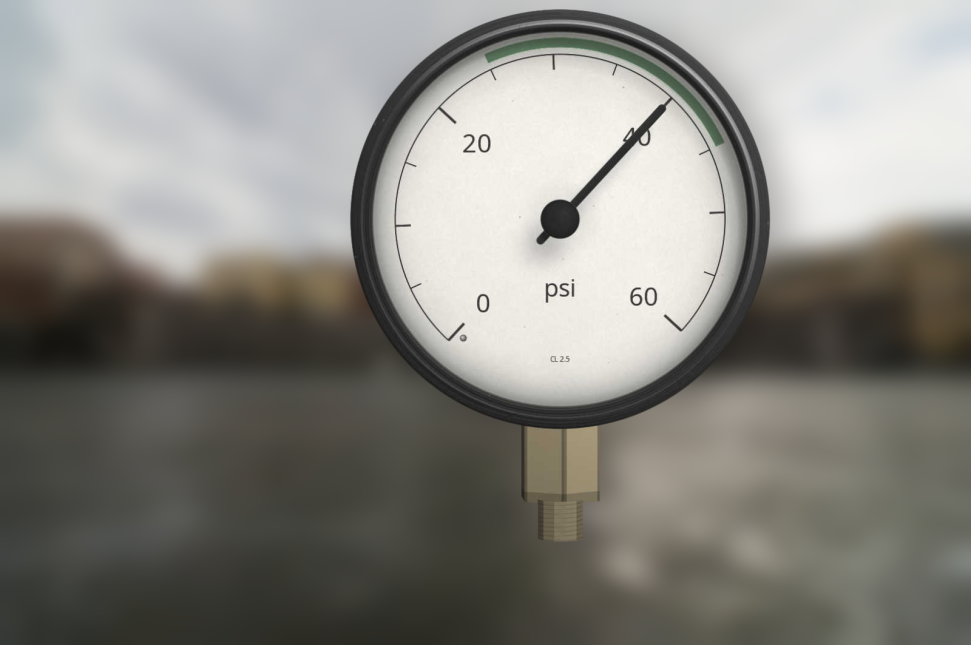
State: 40 psi
